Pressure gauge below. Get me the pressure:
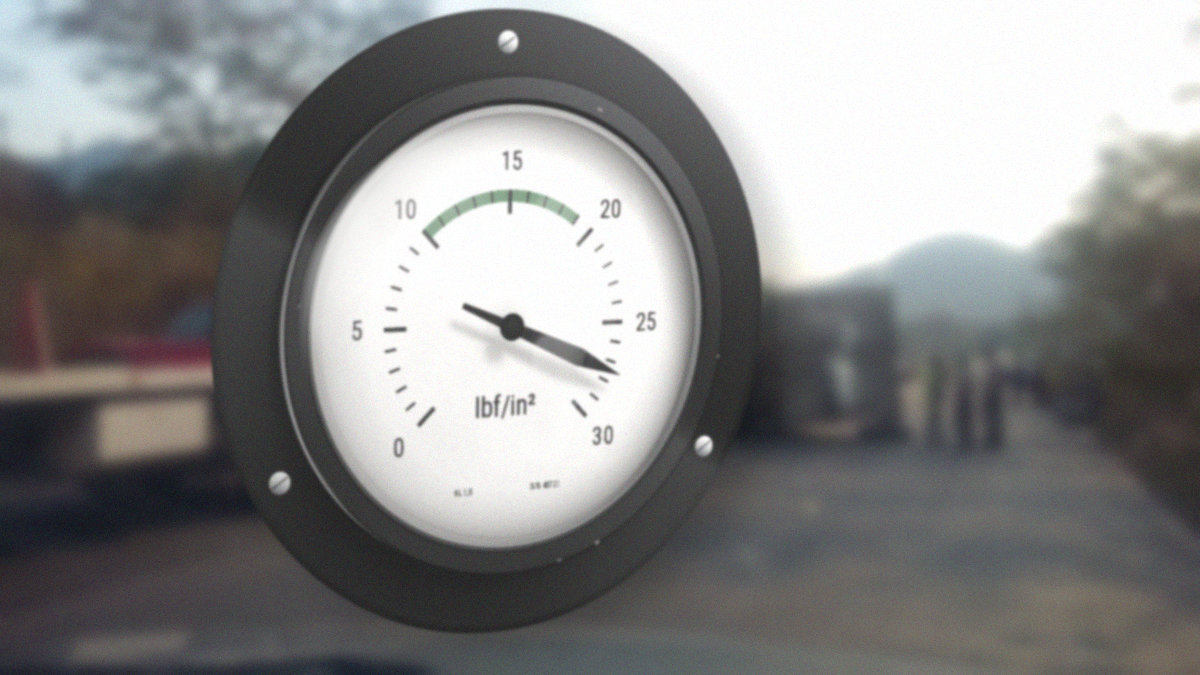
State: 27.5 psi
